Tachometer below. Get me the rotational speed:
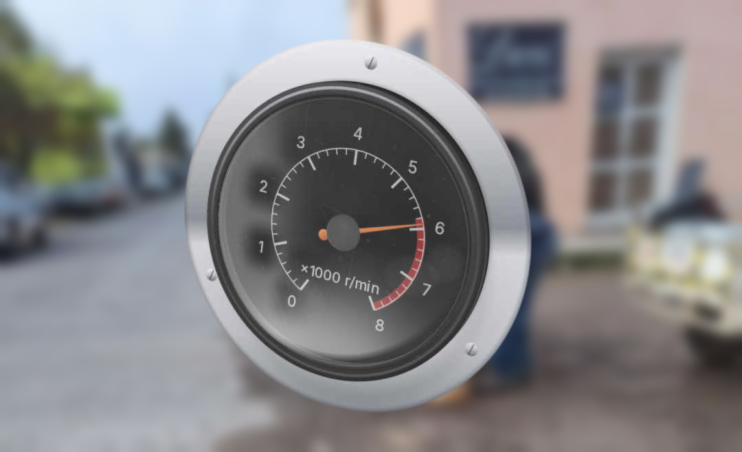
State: 5900 rpm
